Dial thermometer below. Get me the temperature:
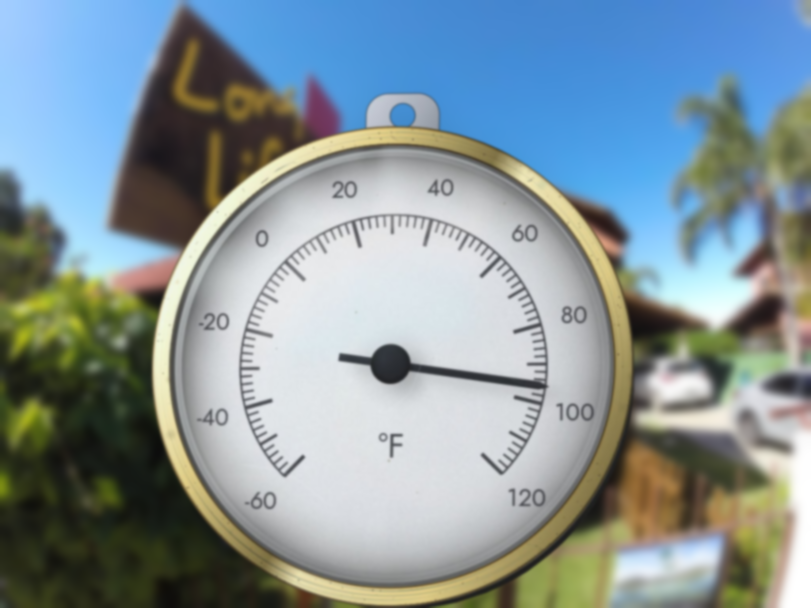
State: 96 °F
